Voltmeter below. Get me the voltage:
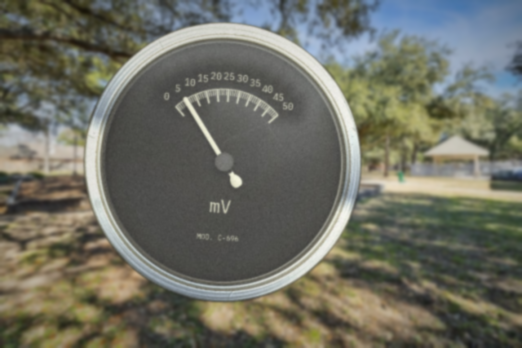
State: 5 mV
